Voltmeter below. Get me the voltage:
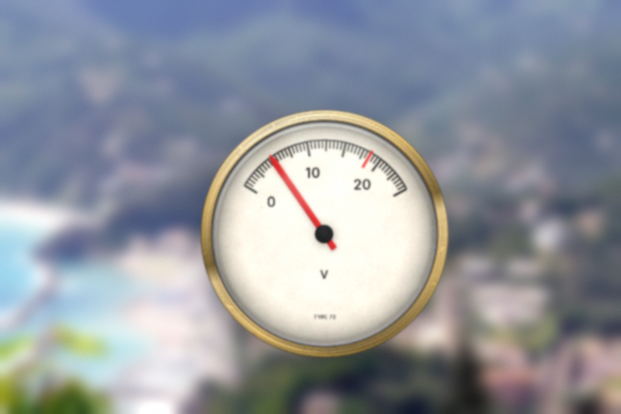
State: 5 V
